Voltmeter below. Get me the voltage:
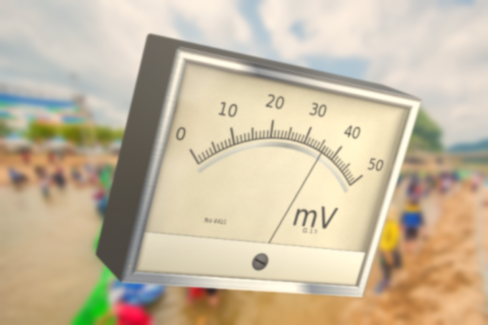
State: 35 mV
